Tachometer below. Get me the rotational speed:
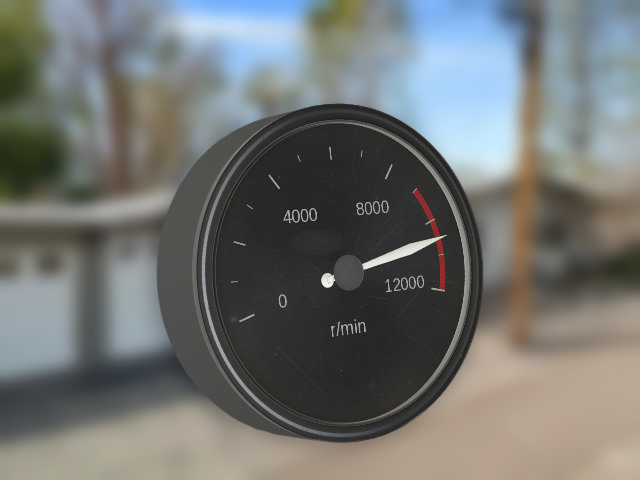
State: 10500 rpm
